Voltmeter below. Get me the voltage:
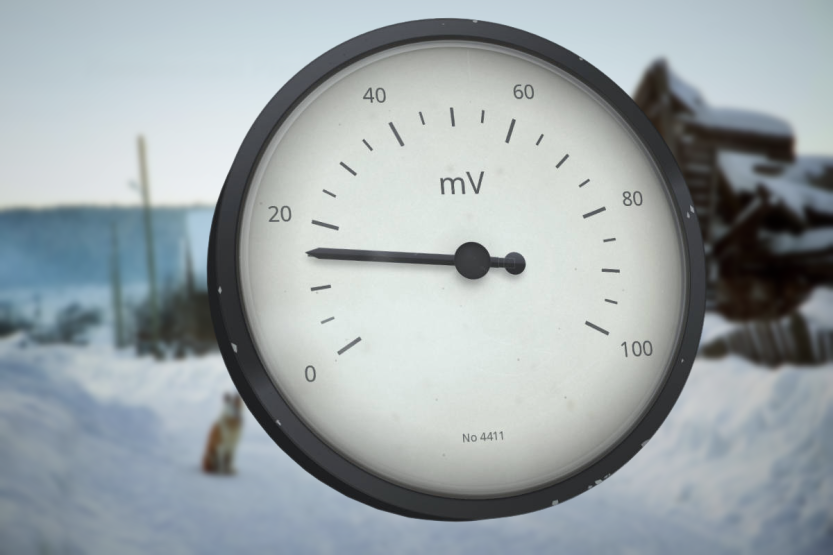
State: 15 mV
